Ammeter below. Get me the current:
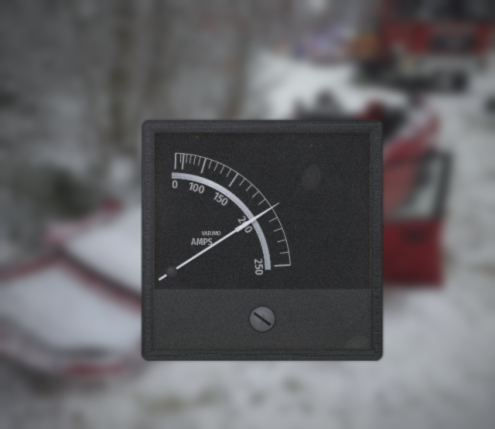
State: 200 A
